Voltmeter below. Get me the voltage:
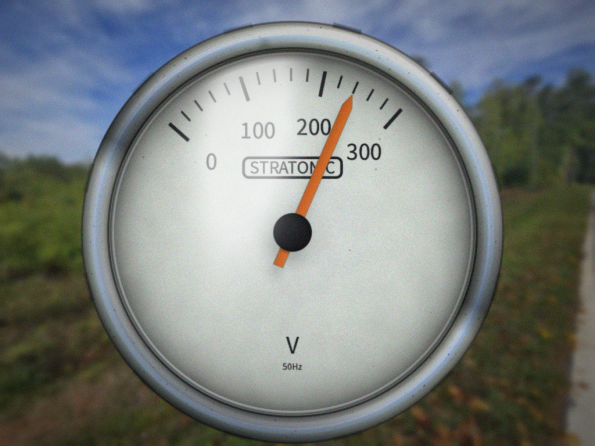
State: 240 V
